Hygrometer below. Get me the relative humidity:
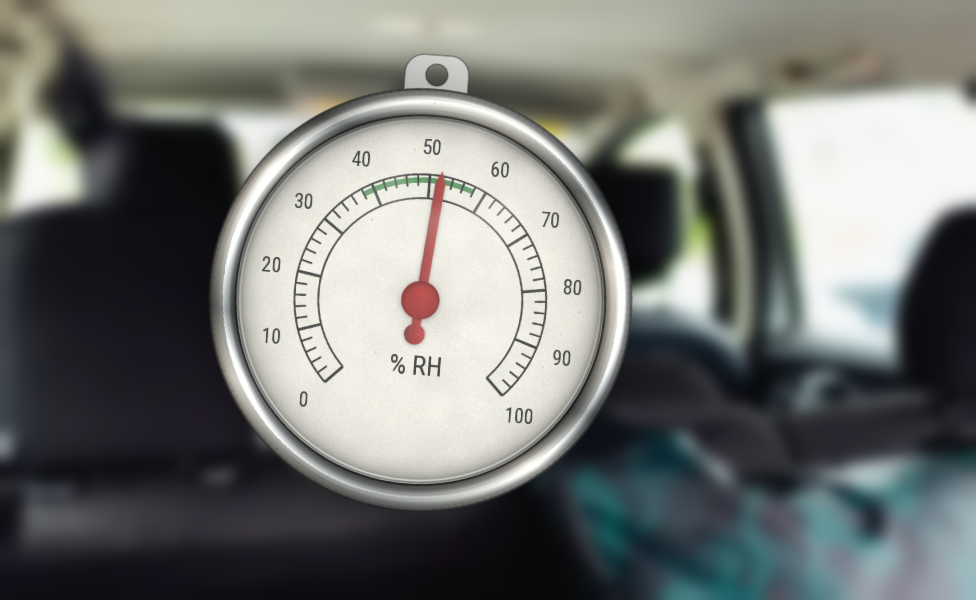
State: 52 %
